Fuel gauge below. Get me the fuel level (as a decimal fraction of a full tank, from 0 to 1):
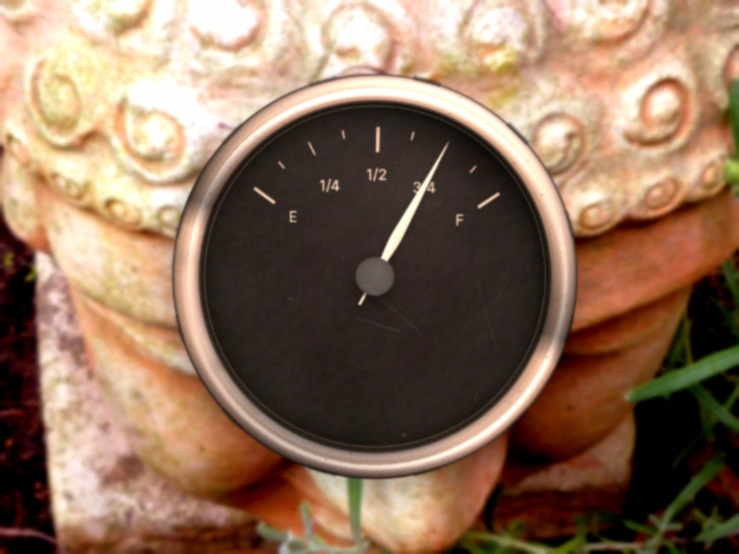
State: 0.75
